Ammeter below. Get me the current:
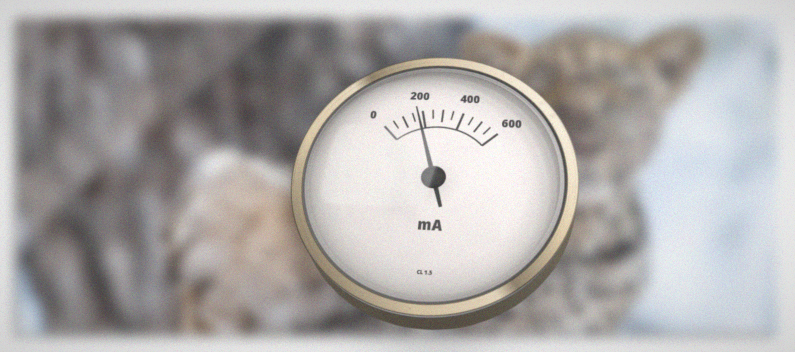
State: 175 mA
